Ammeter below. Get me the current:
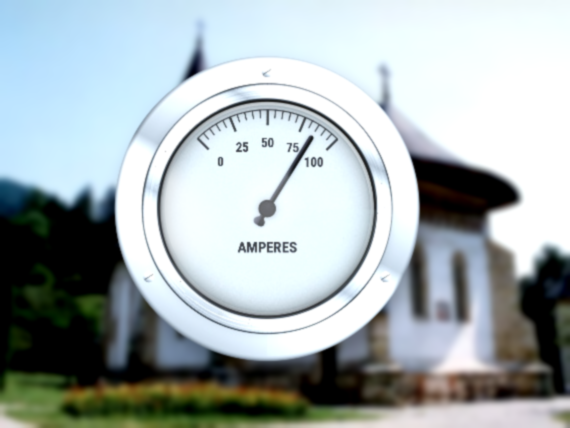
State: 85 A
